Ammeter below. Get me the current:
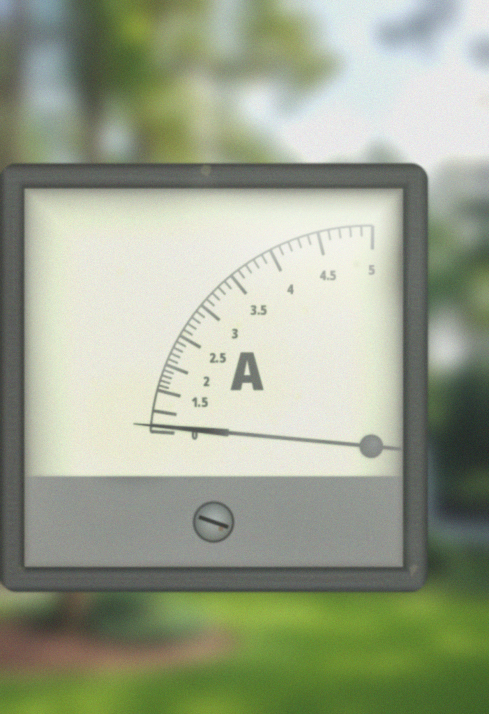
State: 0.5 A
